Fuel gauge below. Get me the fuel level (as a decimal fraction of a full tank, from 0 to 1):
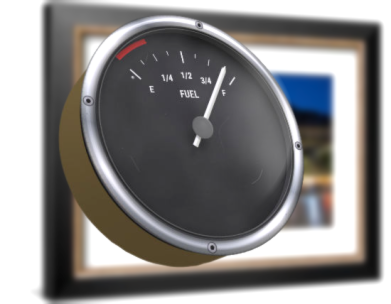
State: 0.875
